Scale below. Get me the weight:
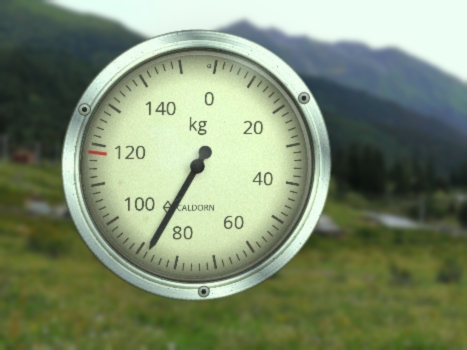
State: 88 kg
